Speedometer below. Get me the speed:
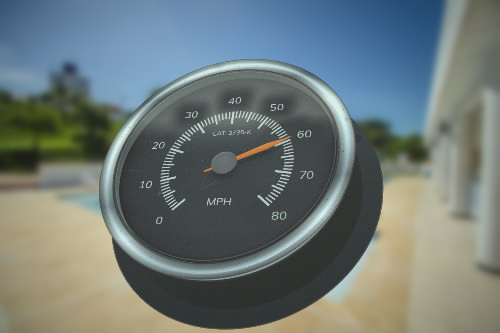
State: 60 mph
